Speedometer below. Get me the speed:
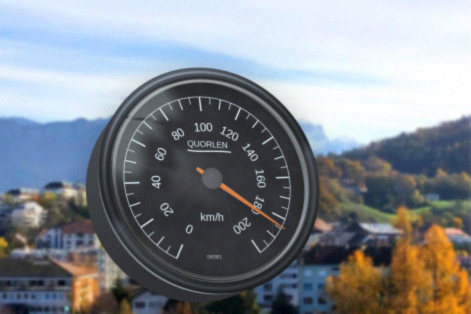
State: 185 km/h
